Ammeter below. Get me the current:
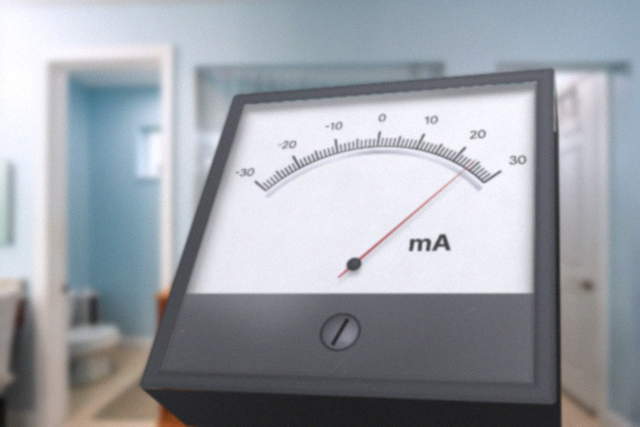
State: 25 mA
